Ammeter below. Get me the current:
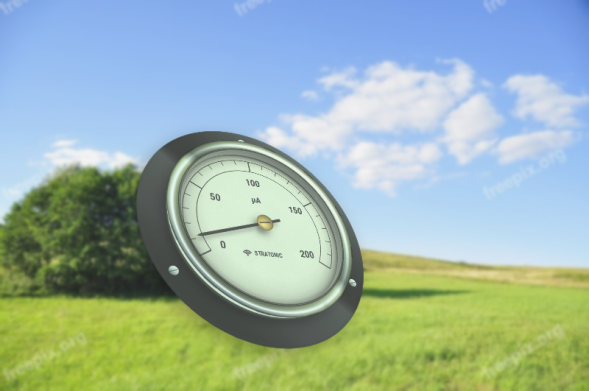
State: 10 µA
